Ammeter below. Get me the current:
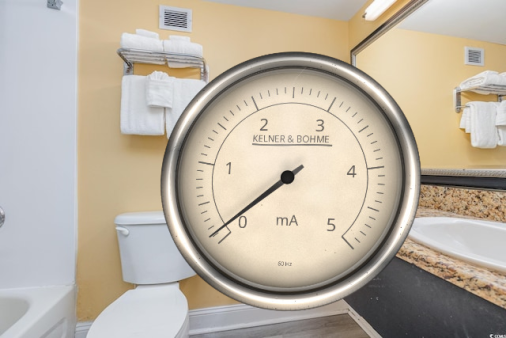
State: 0.1 mA
